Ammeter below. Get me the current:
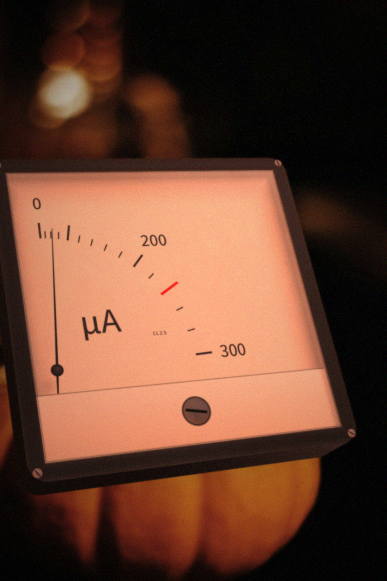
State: 60 µA
